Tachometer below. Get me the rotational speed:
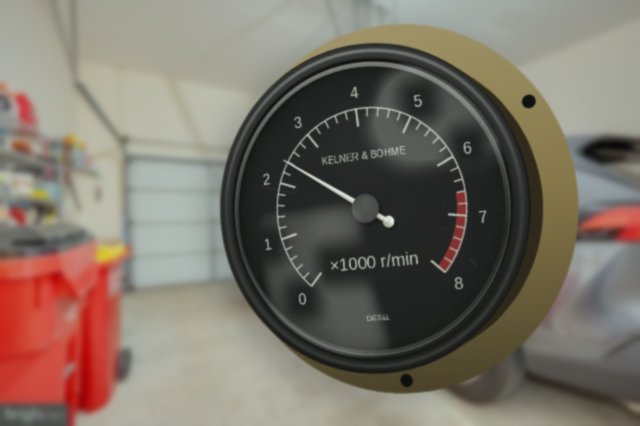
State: 2400 rpm
